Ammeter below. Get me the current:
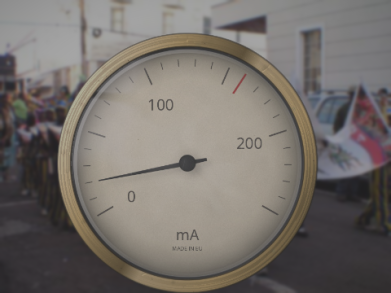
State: 20 mA
